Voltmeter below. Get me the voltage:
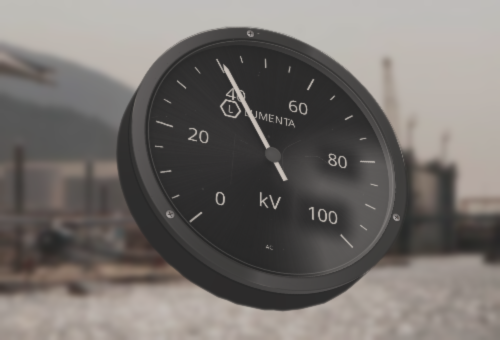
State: 40 kV
